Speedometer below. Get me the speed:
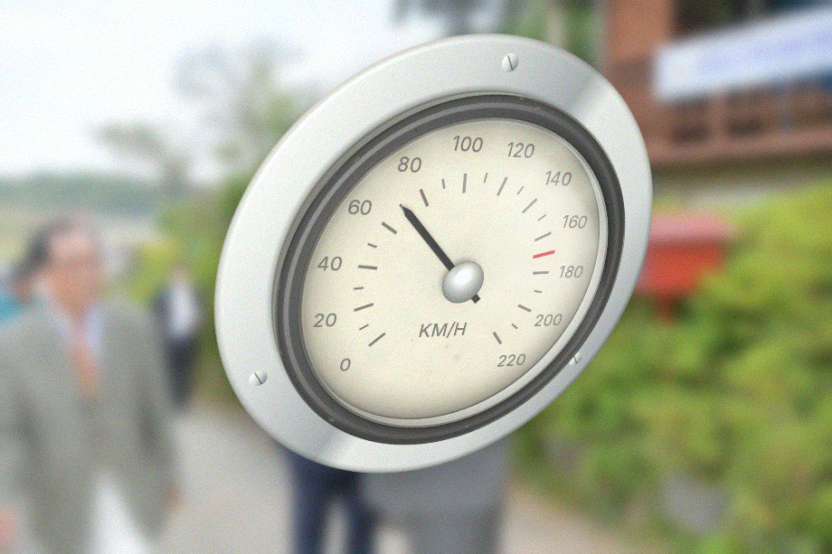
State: 70 km/h
